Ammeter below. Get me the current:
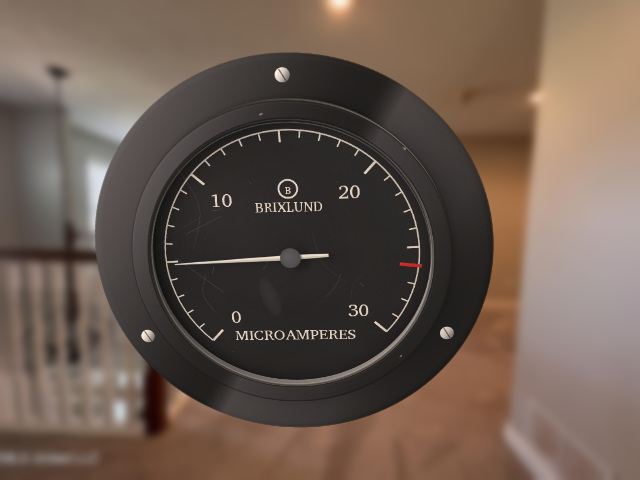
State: 5 µA
